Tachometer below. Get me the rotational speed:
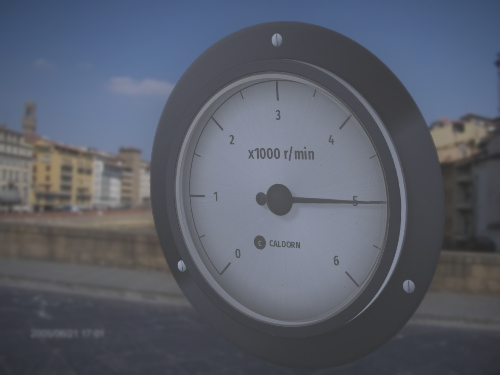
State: 5000 rpm
